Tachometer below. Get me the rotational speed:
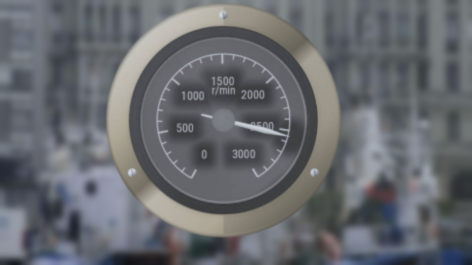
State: 2550 rpm
